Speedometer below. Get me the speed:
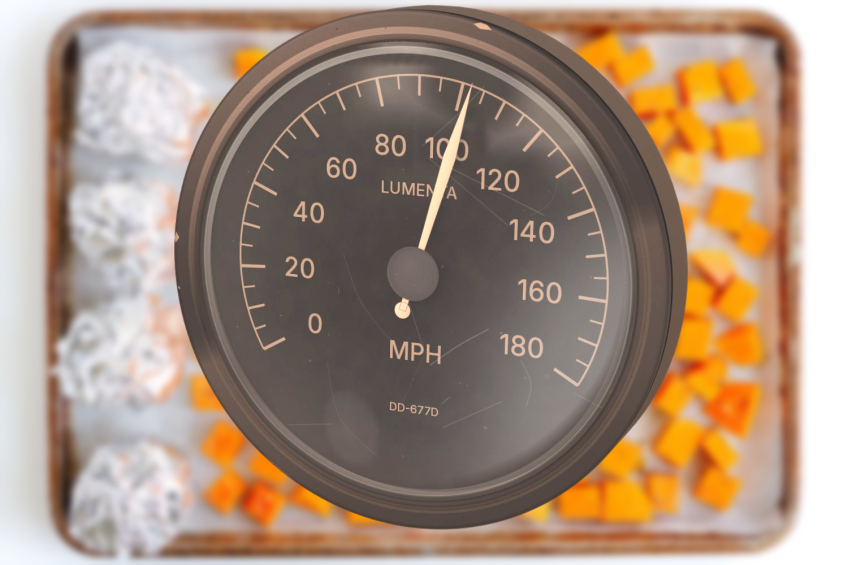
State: 102.5 mph
